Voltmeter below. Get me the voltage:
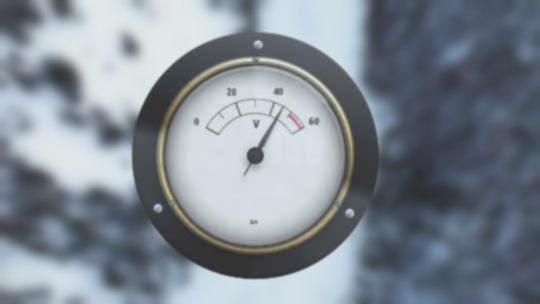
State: 45 V
